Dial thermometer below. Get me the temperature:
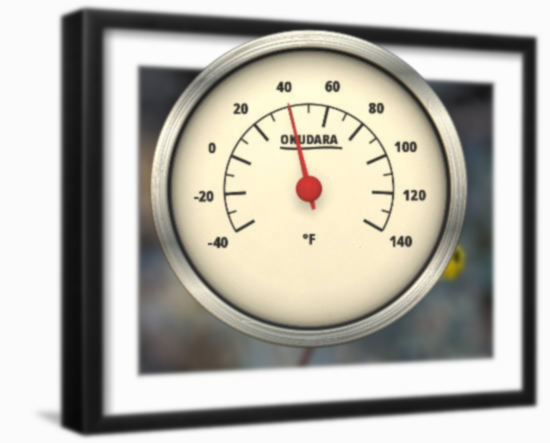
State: 40 °F
